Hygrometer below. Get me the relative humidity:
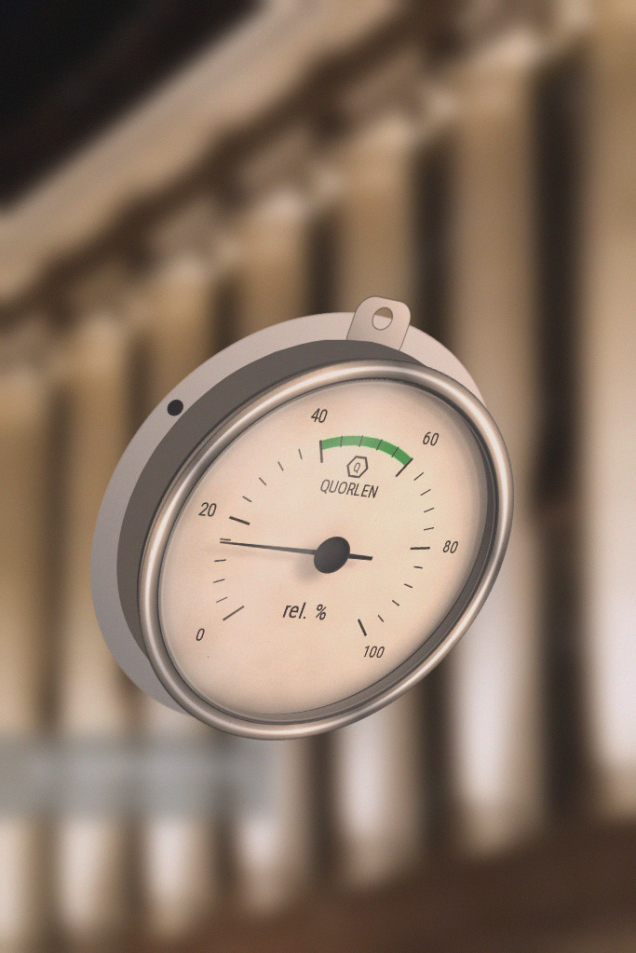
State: 16 %
